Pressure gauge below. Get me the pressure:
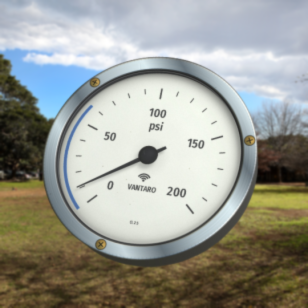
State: 10 psi
